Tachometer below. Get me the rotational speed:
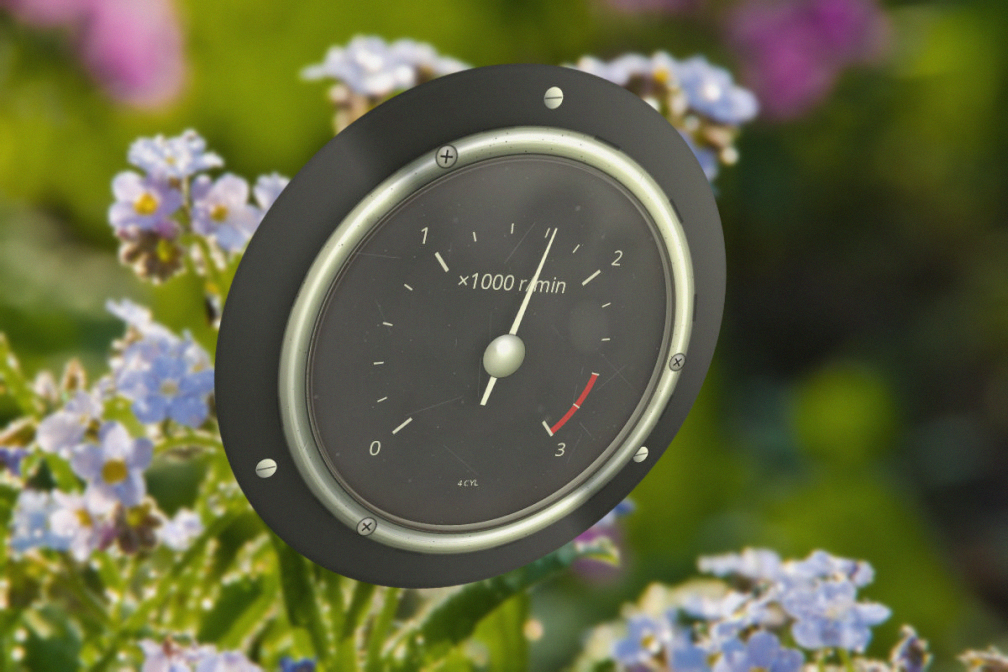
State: 1600 rpm
